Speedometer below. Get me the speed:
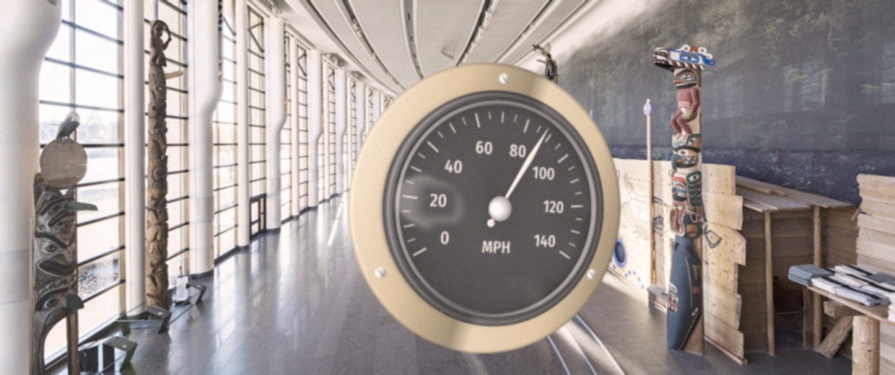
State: 87.5 mph
